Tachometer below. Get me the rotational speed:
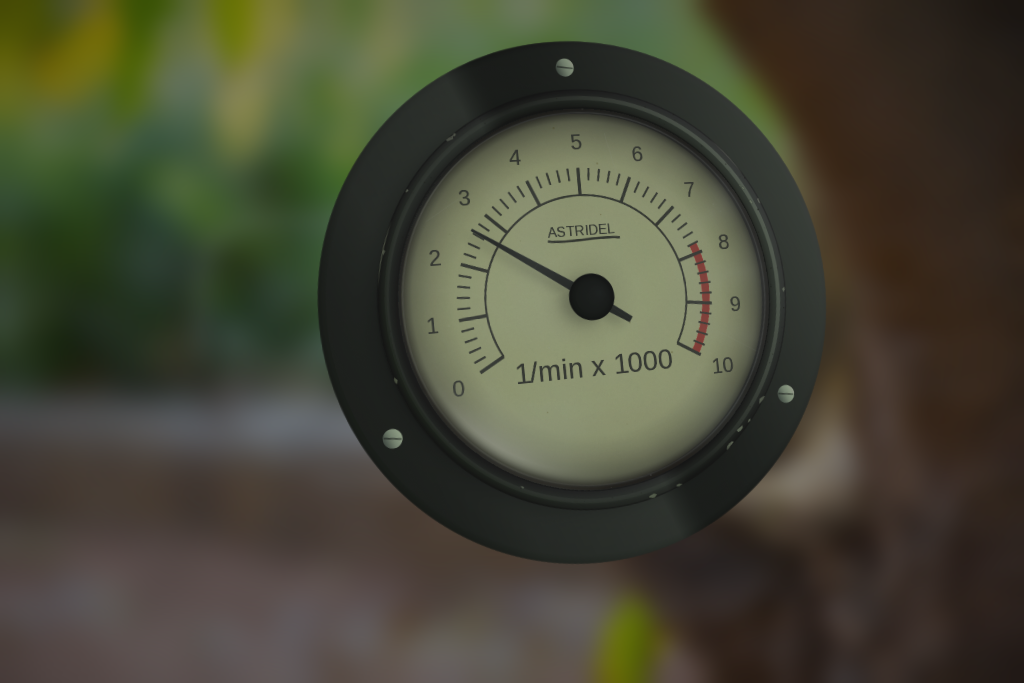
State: 2600 rpm
